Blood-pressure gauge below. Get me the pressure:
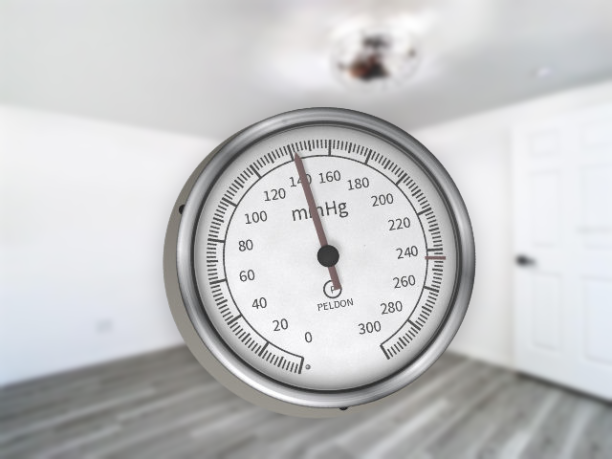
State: 142 mmHg
